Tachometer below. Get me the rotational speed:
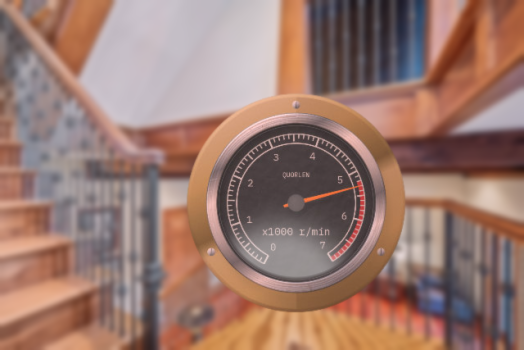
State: 5300 rpm
